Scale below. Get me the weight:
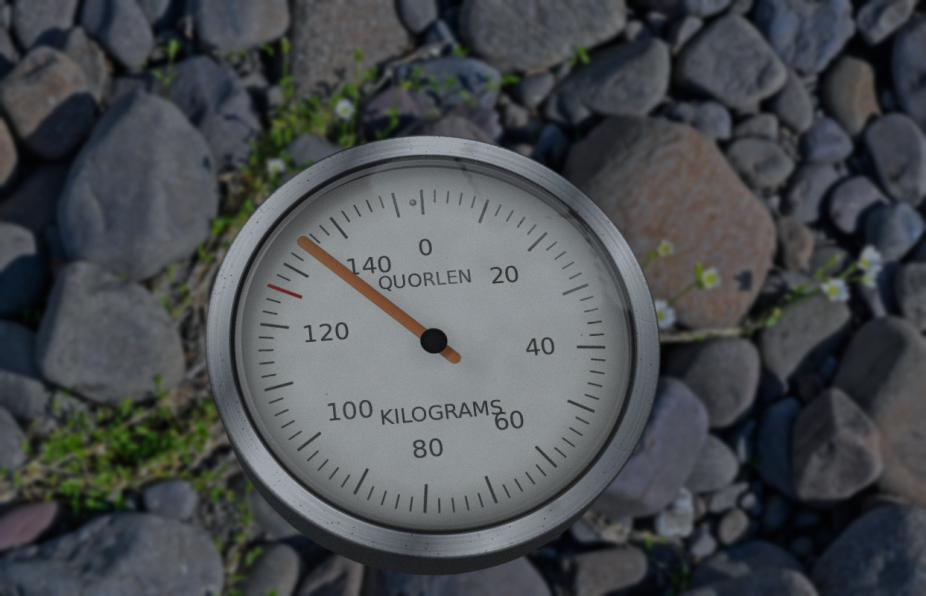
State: 134 kg
